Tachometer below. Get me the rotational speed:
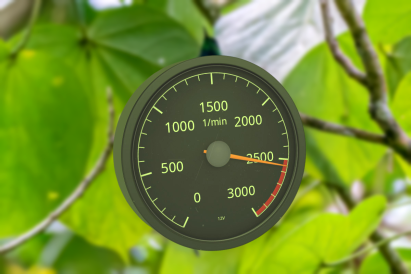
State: 2550 rpm
